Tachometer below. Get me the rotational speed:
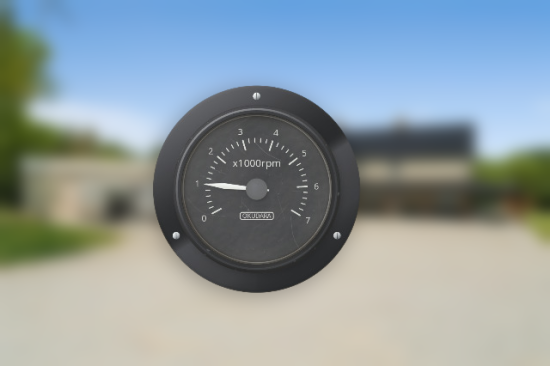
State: 1000 rpm
